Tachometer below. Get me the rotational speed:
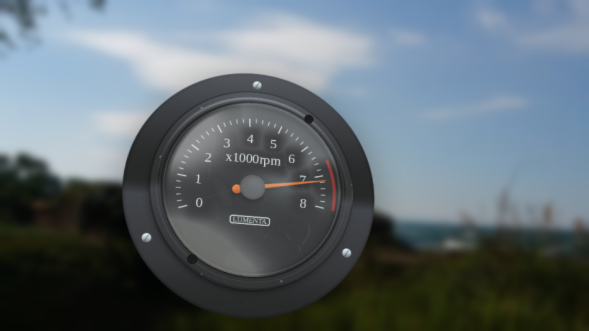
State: 7200 rpm
